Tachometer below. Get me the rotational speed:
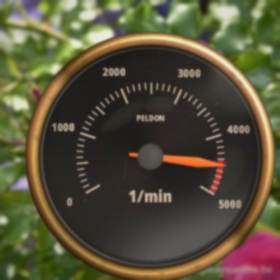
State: 4500 rpm
